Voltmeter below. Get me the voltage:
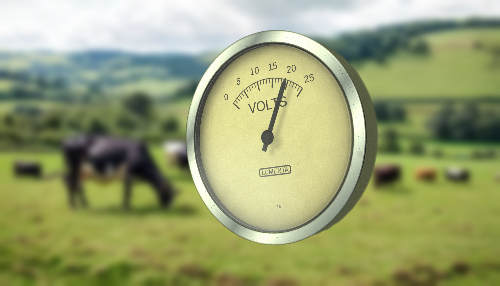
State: 20 V
